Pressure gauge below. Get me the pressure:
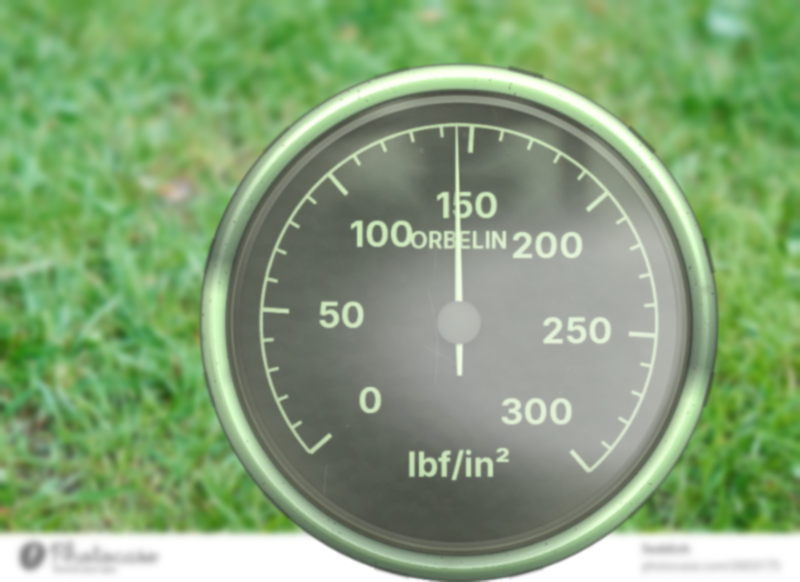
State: 145 psi
